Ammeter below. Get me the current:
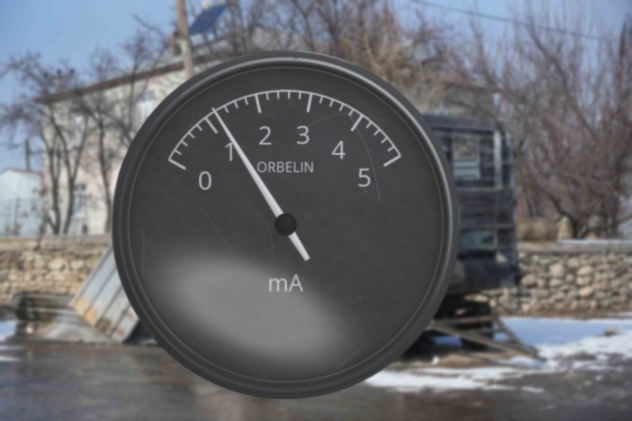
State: 1.2 mA
